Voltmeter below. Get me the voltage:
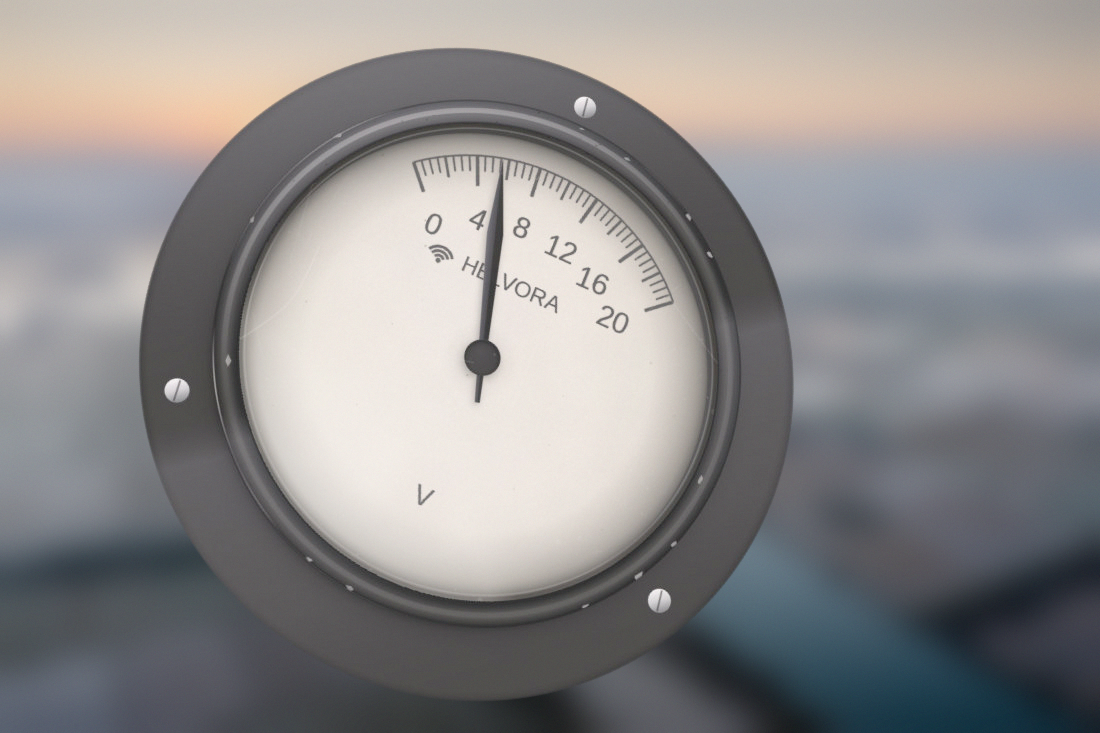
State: 5.5 V
